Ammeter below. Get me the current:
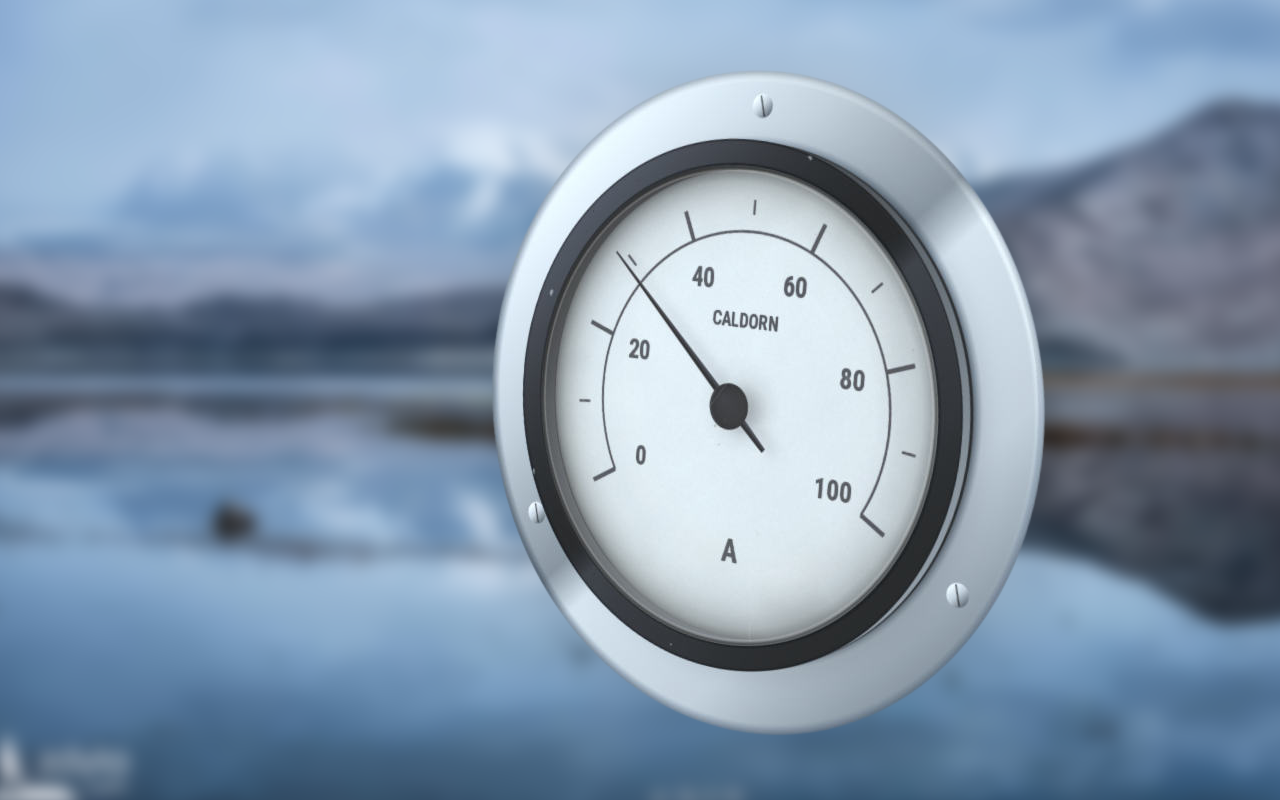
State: 30 A
